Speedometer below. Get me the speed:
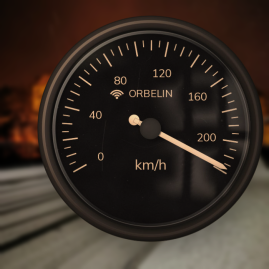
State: 217.5 km/h
